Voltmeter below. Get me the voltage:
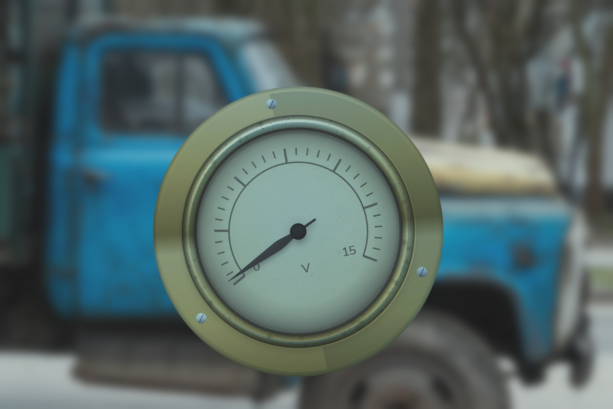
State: 0.25 V
